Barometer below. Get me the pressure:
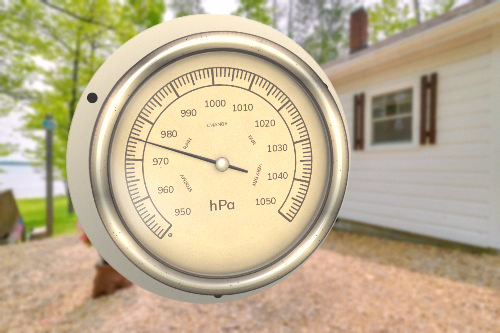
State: 975 hPa
